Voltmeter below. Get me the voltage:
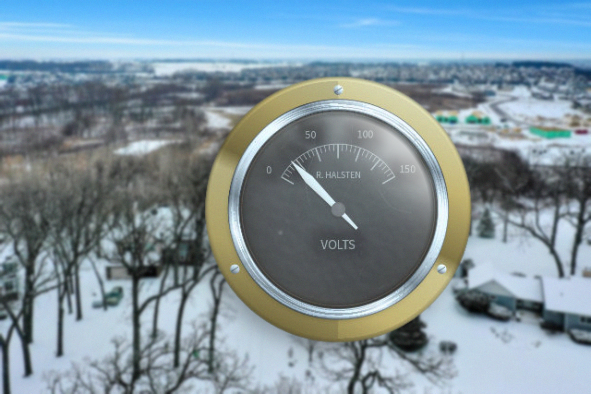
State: 20 V
